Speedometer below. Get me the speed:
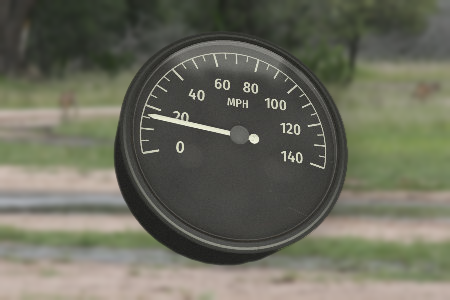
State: 15 mph
